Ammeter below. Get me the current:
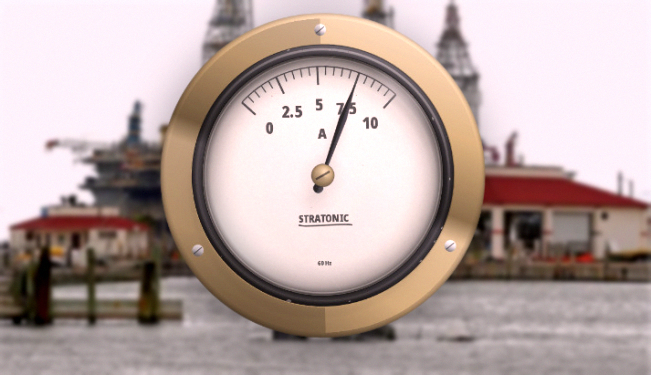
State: 7.5 A
